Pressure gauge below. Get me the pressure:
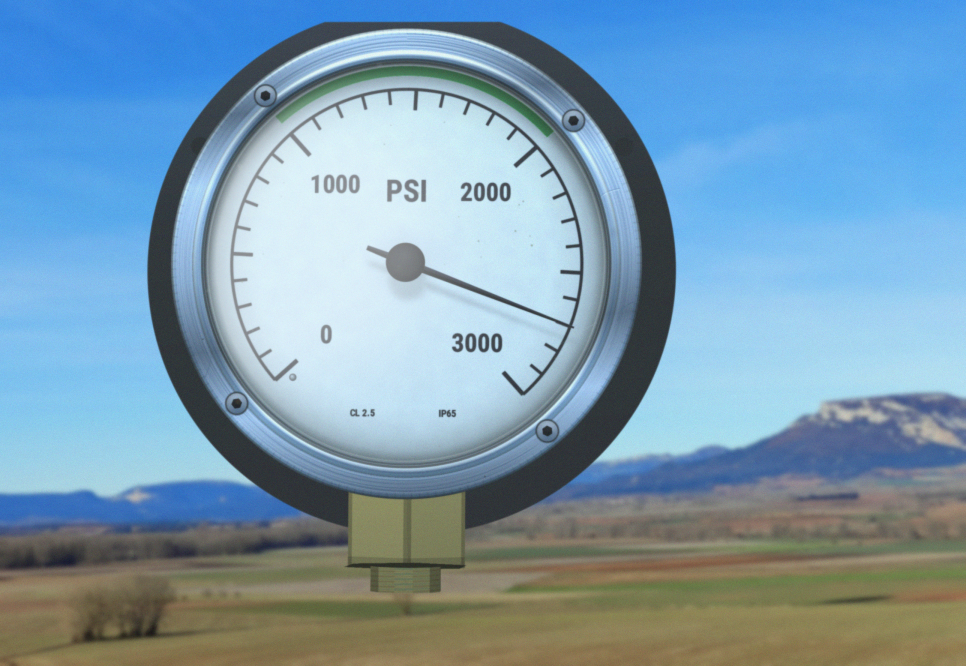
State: 2700 psi
